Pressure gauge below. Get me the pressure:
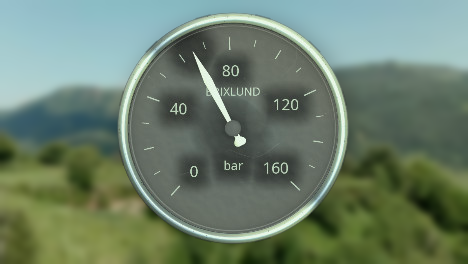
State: 65 bar
